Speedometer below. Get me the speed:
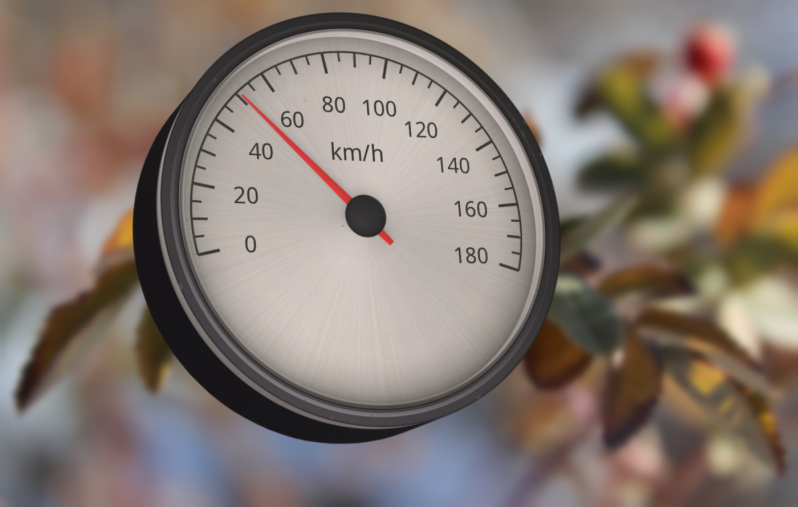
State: 50 km/h
